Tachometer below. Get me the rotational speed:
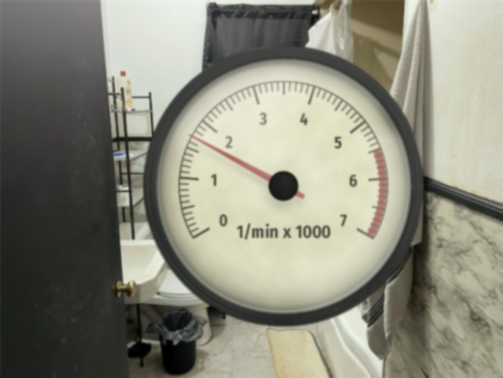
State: 1700 rpm
